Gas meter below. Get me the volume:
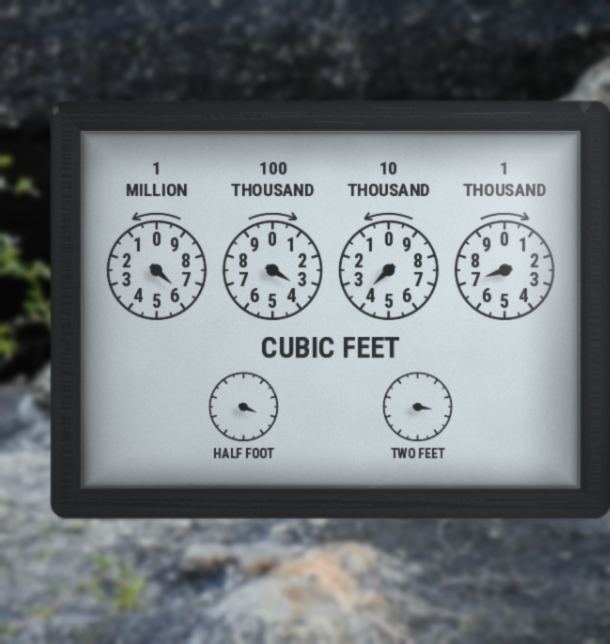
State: 633700 ft³
